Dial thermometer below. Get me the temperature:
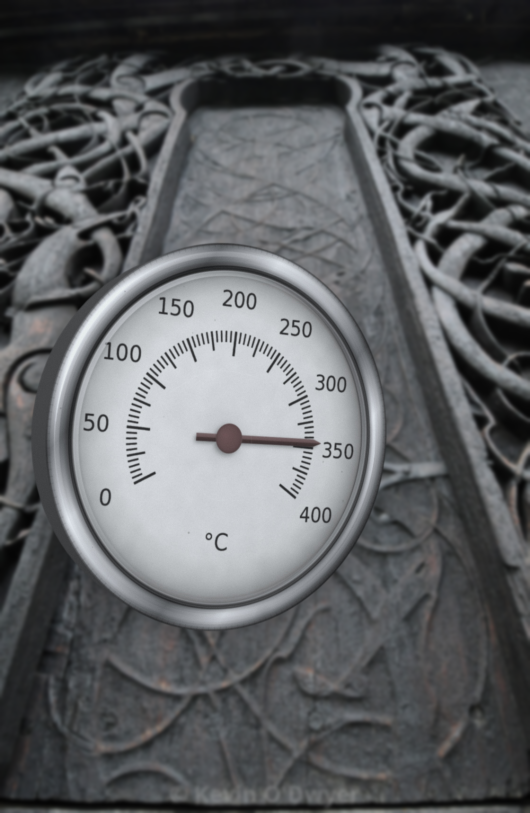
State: 345 °C
